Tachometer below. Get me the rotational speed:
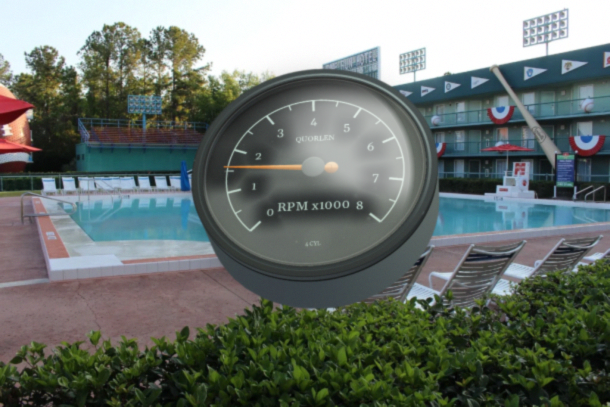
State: 1500 rpm
